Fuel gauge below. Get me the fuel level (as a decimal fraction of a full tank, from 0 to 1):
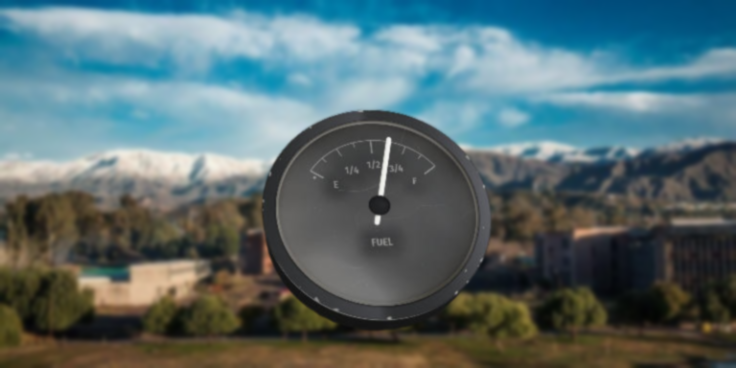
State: 0.625
